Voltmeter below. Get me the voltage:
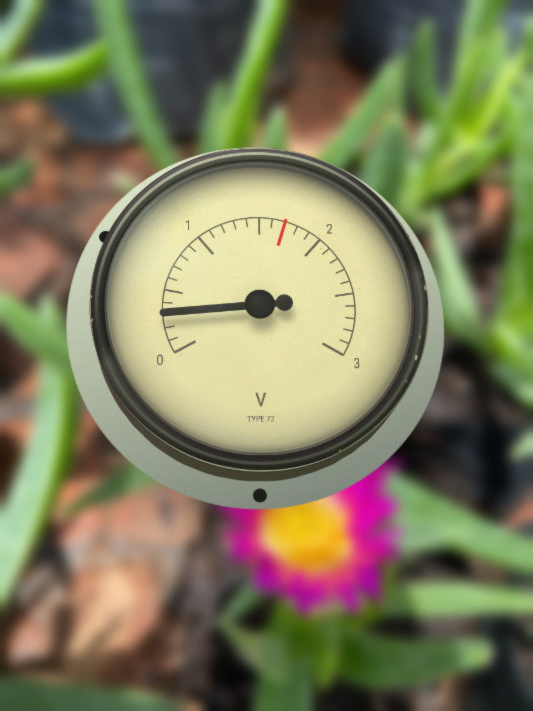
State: 0.3 V
